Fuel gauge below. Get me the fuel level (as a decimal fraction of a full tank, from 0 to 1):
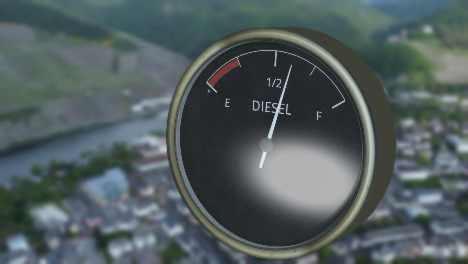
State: 0.625
